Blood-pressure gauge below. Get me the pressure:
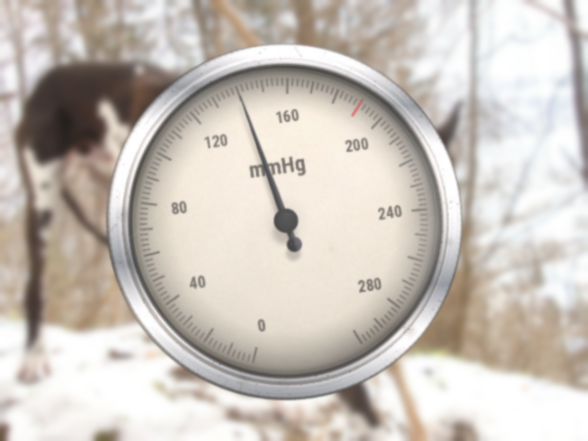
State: 140 mmHg
